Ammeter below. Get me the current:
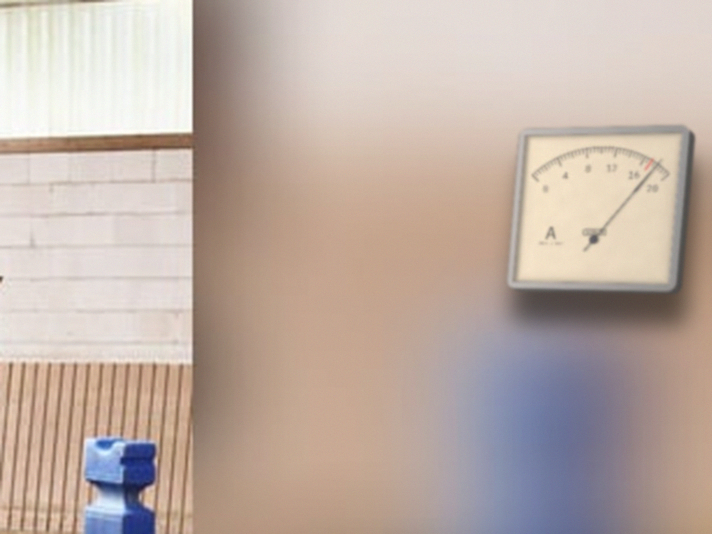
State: 18 A
